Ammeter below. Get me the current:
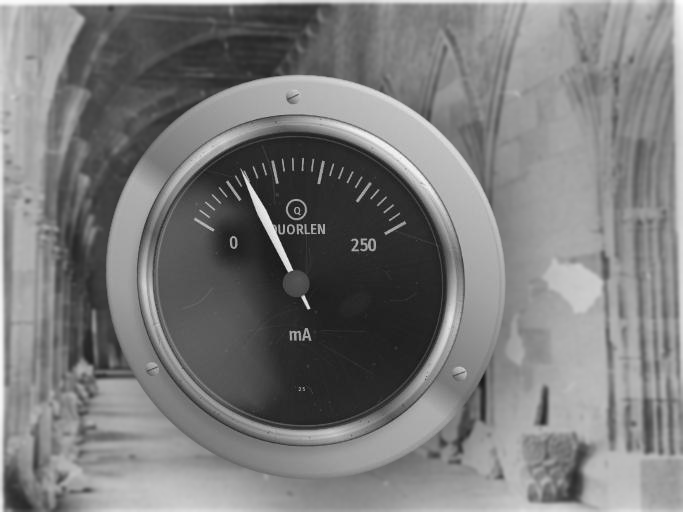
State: 70 mA
